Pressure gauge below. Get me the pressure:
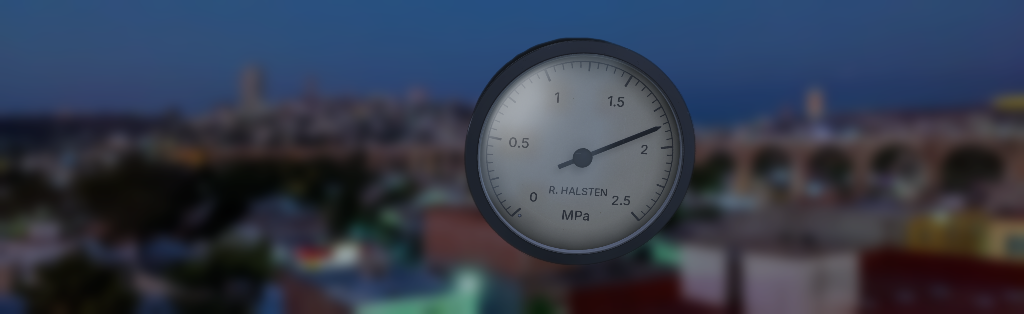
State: 1.85 MPa
